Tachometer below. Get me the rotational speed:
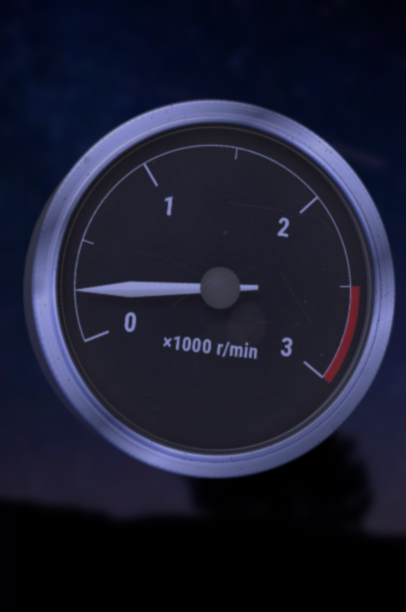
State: 250 rpm
